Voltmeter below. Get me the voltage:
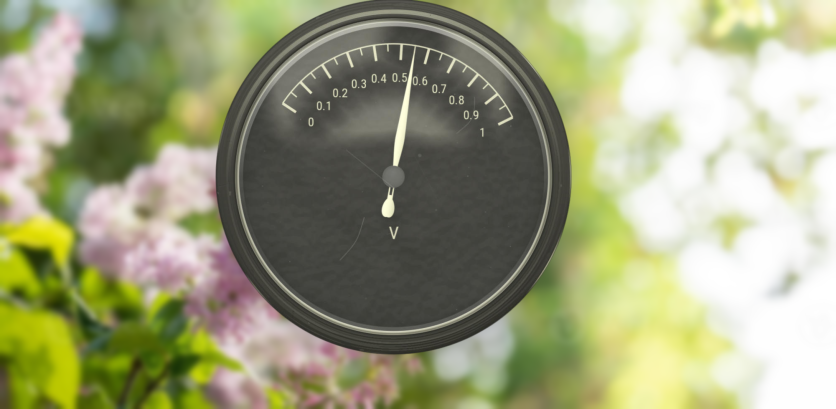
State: 0.55 V
